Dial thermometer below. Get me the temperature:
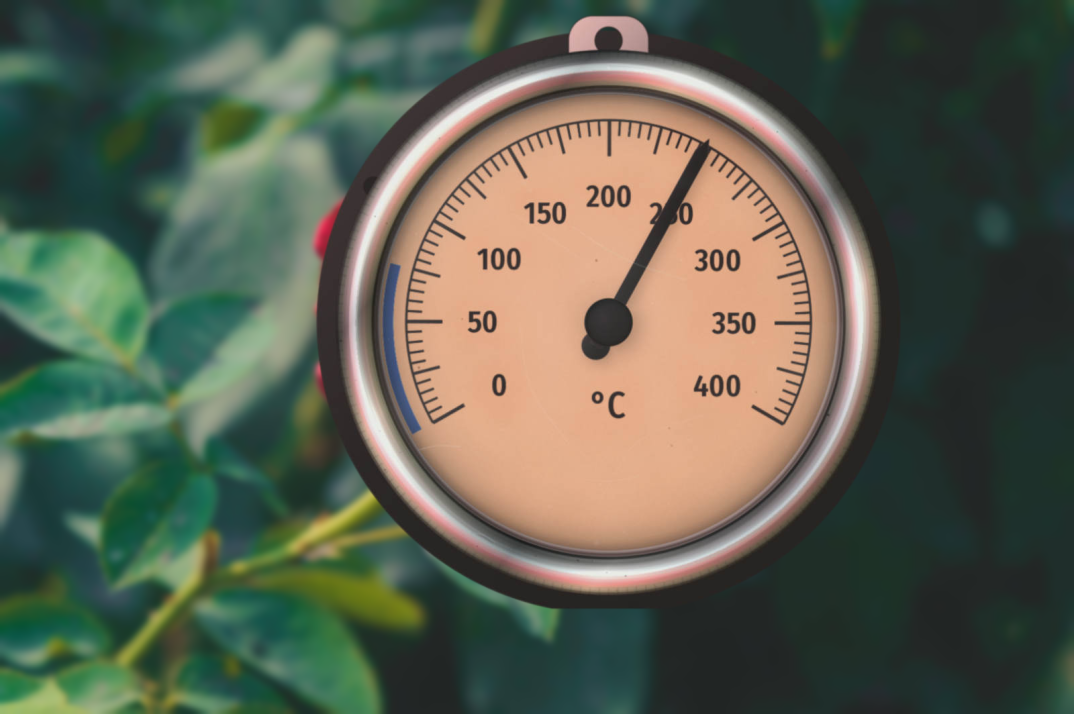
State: 247.5 °C
